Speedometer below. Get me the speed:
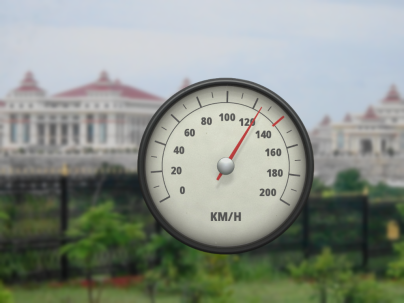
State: 125 km/h
